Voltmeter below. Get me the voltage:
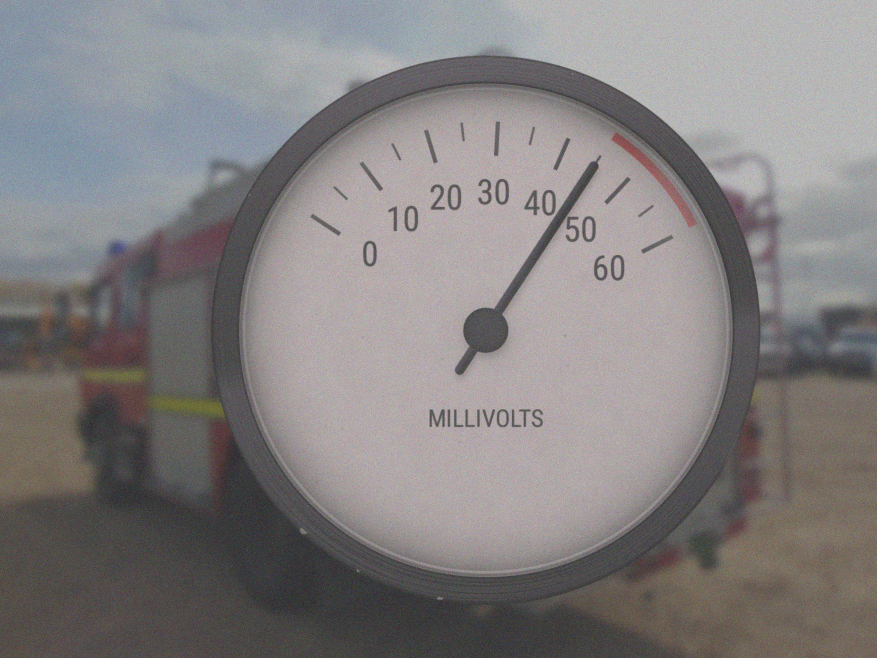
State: 45 mV
